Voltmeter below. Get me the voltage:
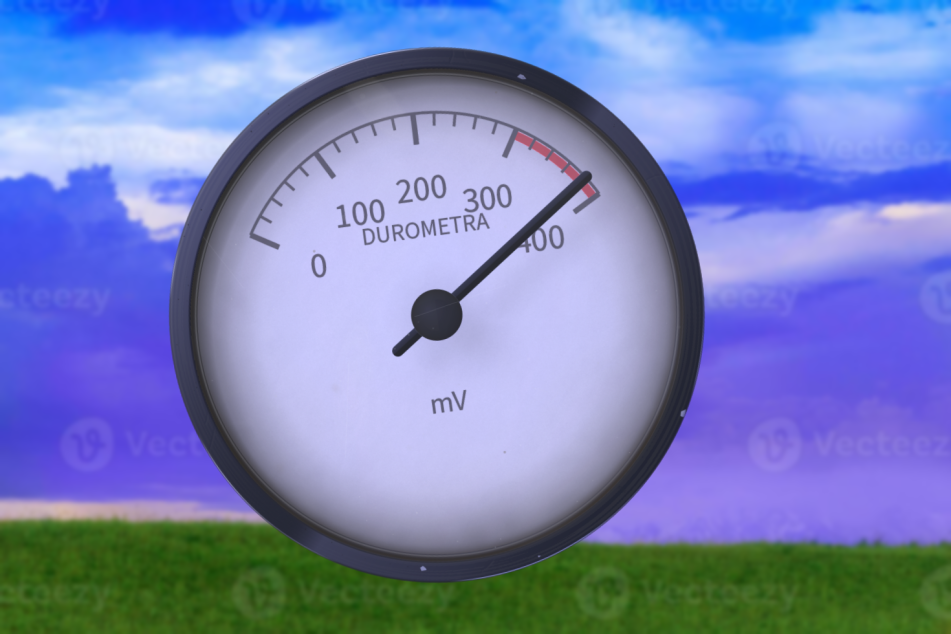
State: 380 mV
